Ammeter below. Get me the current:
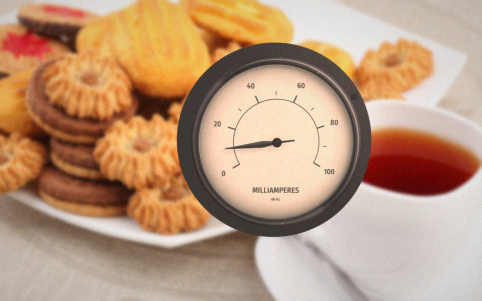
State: 10 mA
